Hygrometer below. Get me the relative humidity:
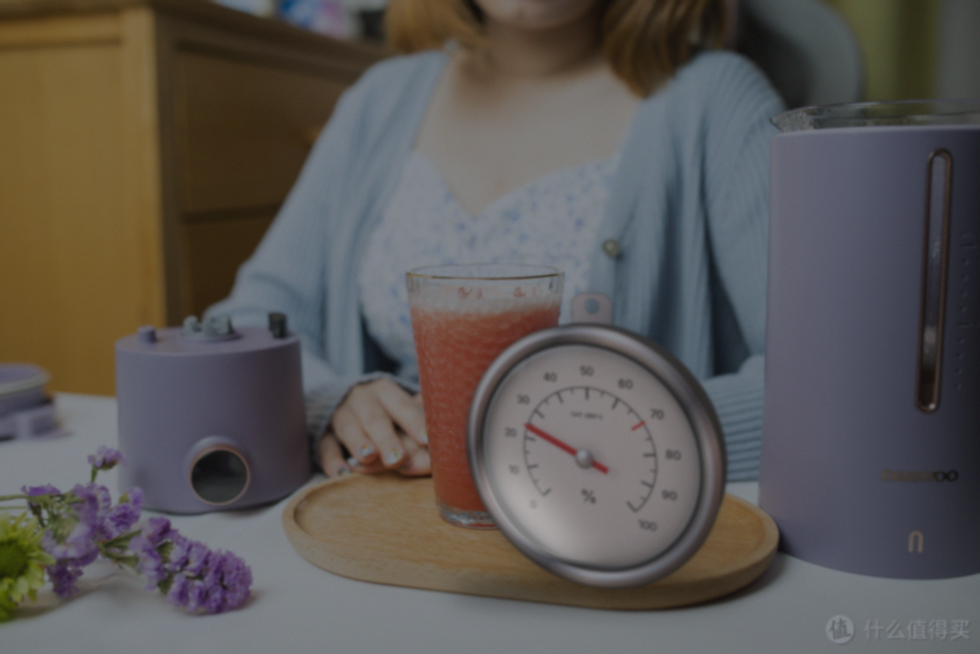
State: 25 %
